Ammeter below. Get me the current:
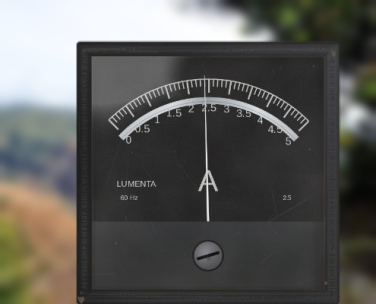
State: 2.4 A
